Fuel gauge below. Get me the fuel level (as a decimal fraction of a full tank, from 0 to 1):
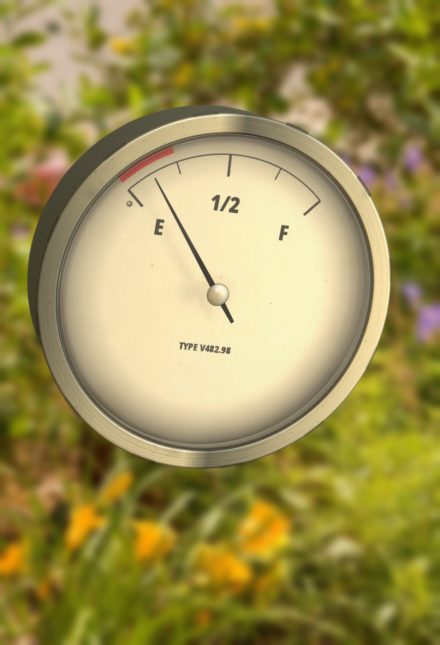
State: 0.125
